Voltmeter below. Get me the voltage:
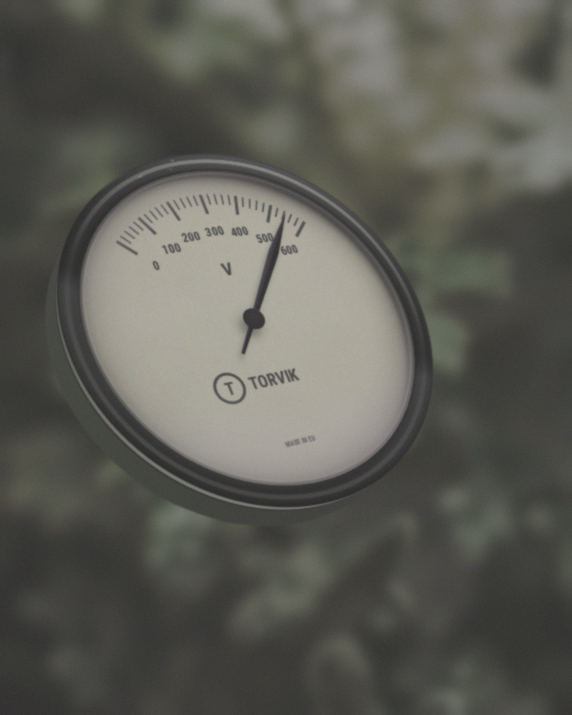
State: 540 V
